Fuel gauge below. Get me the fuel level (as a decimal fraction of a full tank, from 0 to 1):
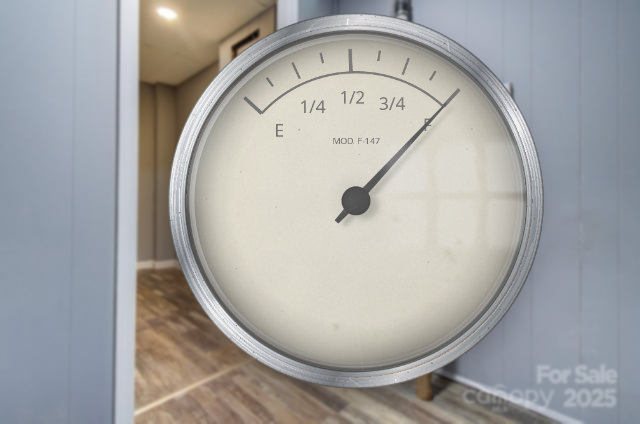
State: 1
